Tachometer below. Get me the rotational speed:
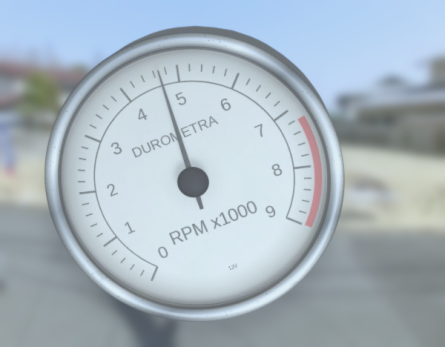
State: 4700 rpm
